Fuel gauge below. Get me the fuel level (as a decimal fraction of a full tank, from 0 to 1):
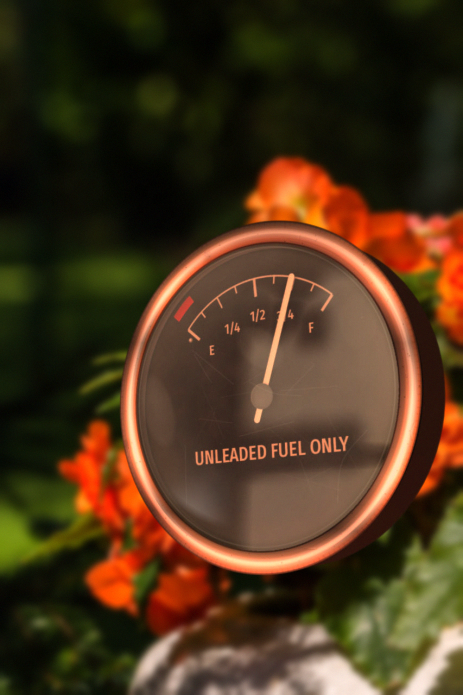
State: 0.75
